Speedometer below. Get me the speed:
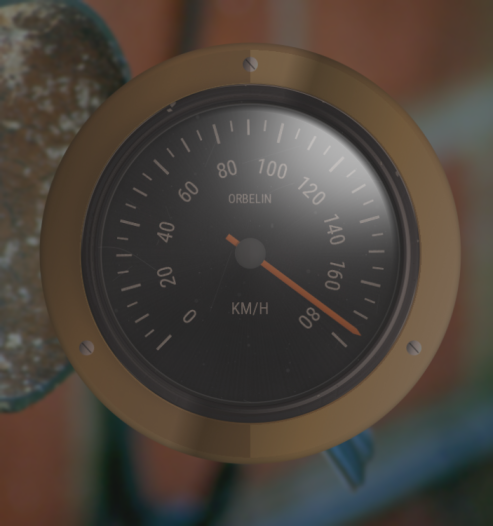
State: 175 km/h
